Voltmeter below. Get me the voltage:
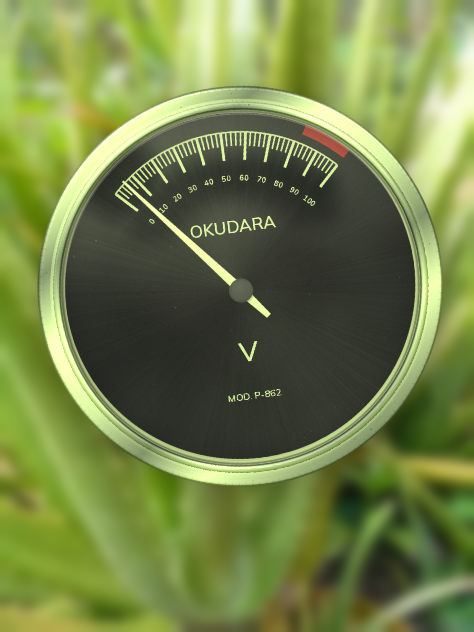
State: 6 V
